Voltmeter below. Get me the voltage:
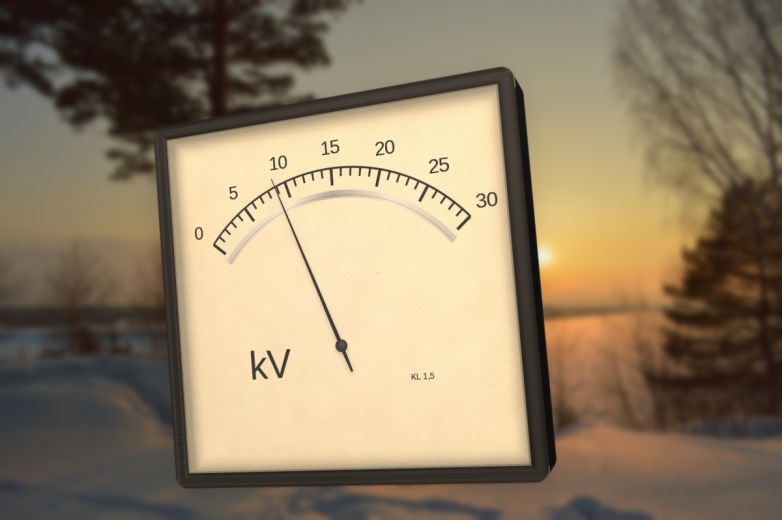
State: 9 kV
